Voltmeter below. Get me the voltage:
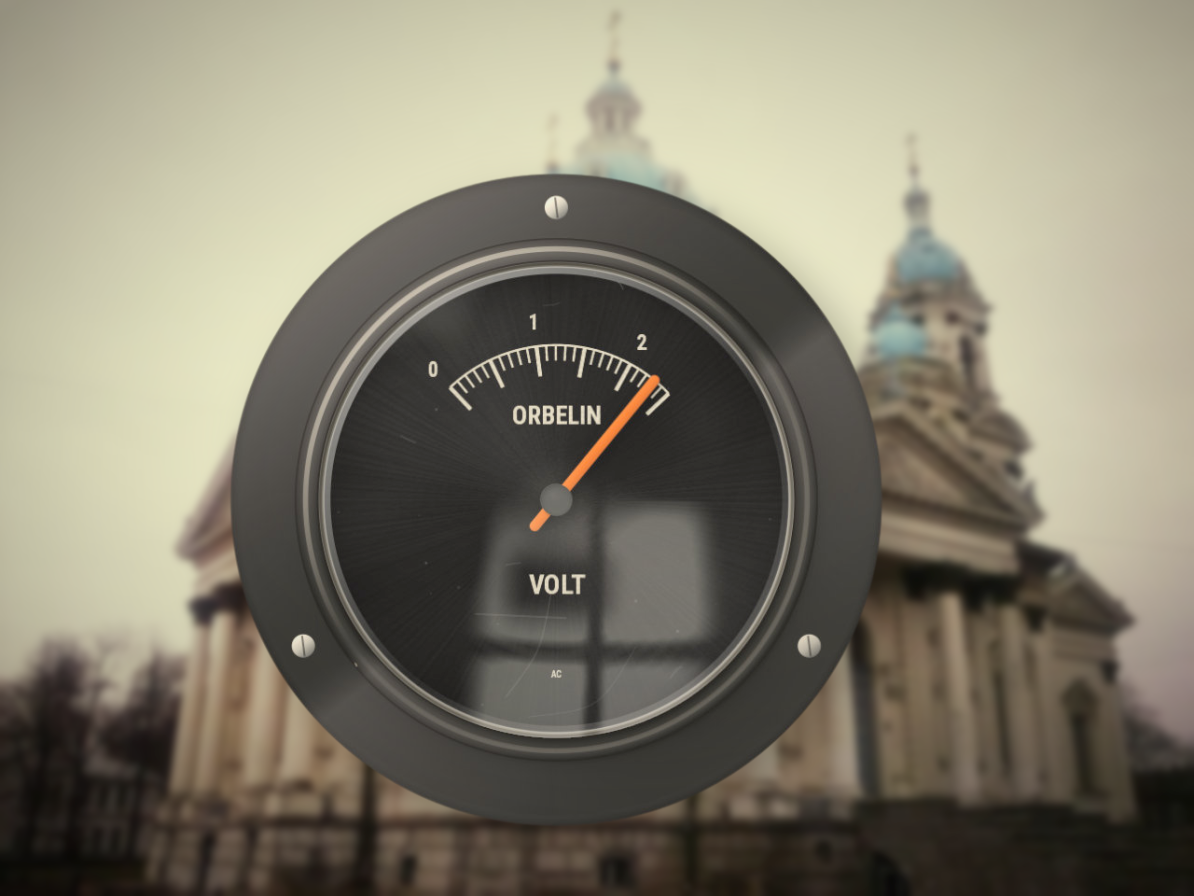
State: 2.3 V
